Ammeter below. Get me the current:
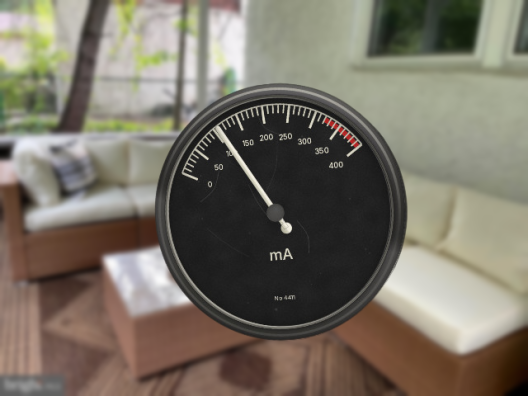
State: 110 mA
